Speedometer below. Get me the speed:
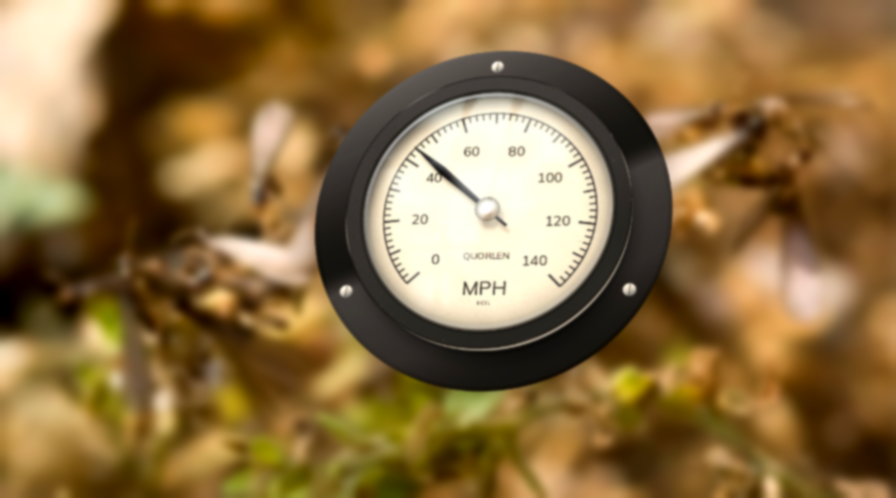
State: 44 mph
